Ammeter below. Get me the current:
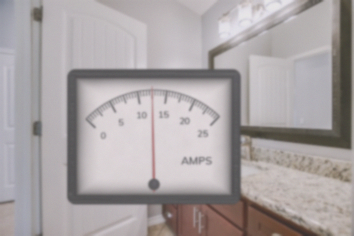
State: 12.5 A
